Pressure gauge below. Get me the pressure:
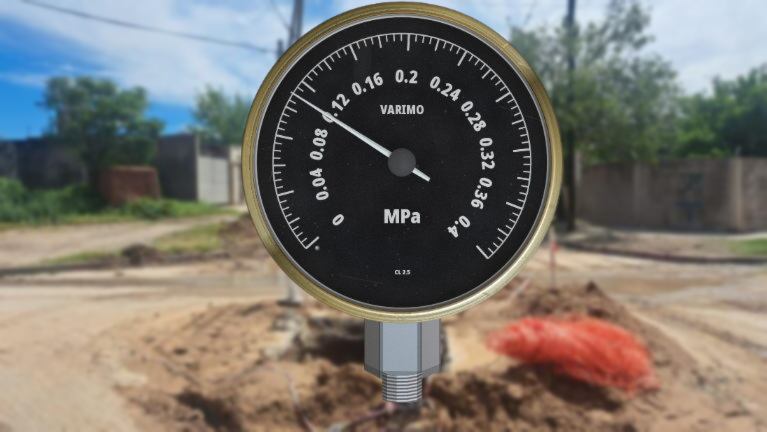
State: 0.11 MPa
